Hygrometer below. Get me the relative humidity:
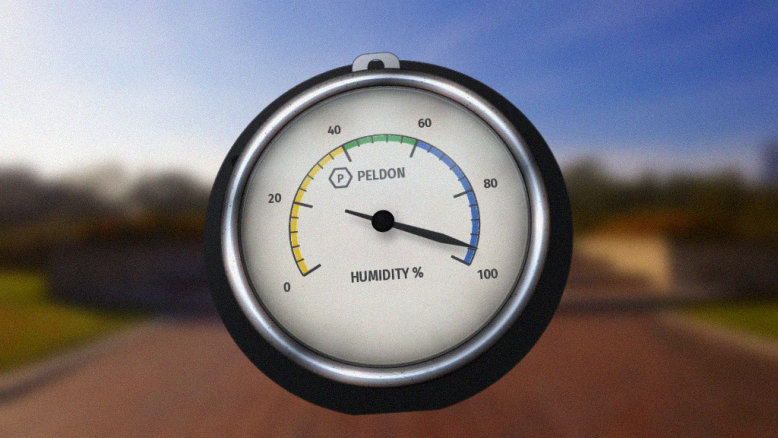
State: 96 %
